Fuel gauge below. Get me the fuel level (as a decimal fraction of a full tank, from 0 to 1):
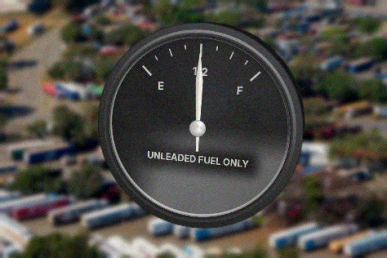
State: 0.5
